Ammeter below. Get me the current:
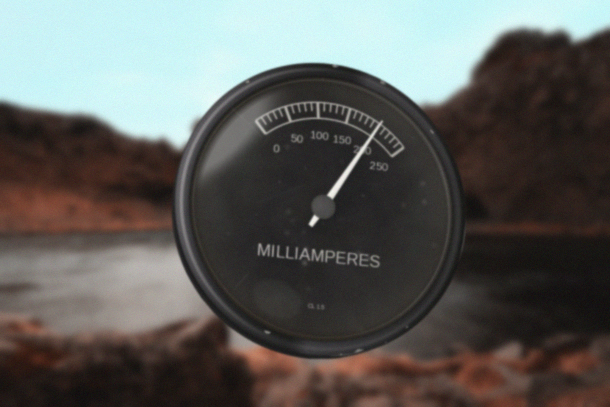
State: 200 mA
